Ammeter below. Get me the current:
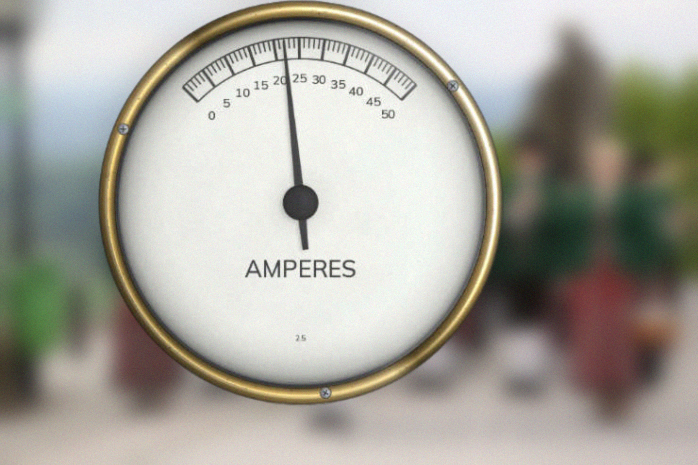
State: 22 A
